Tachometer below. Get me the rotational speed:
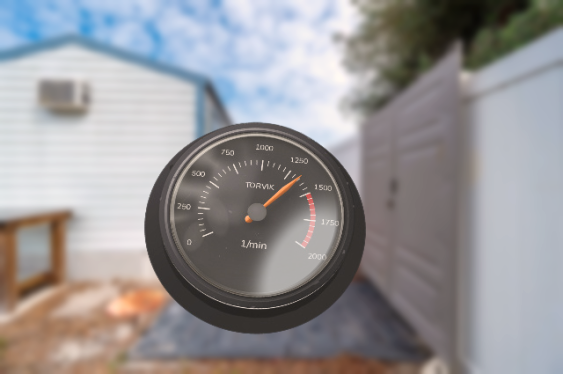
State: 1350 rpm
